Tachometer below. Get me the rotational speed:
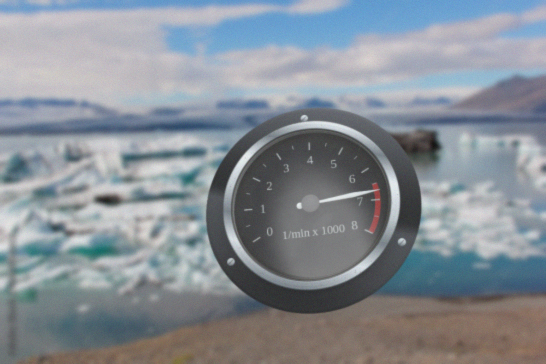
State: 6750 rpm
